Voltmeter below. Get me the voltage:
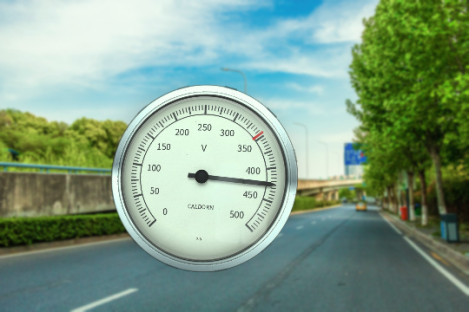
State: 425 V
